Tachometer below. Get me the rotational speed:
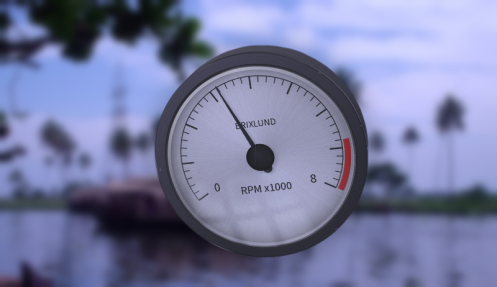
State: 3200 rpm
